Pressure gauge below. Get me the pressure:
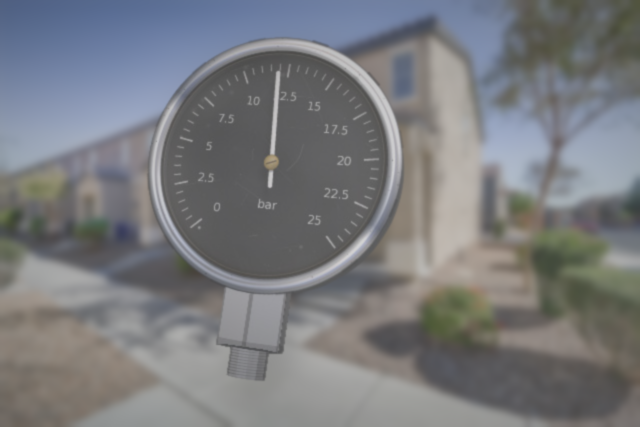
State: 12 bar
